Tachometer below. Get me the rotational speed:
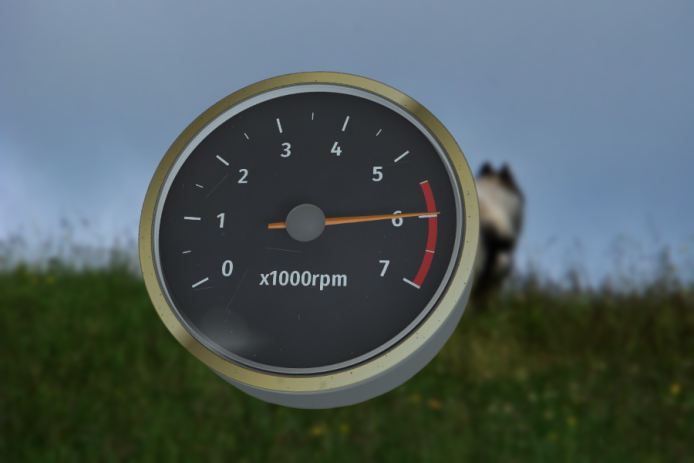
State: 6000 rpm
